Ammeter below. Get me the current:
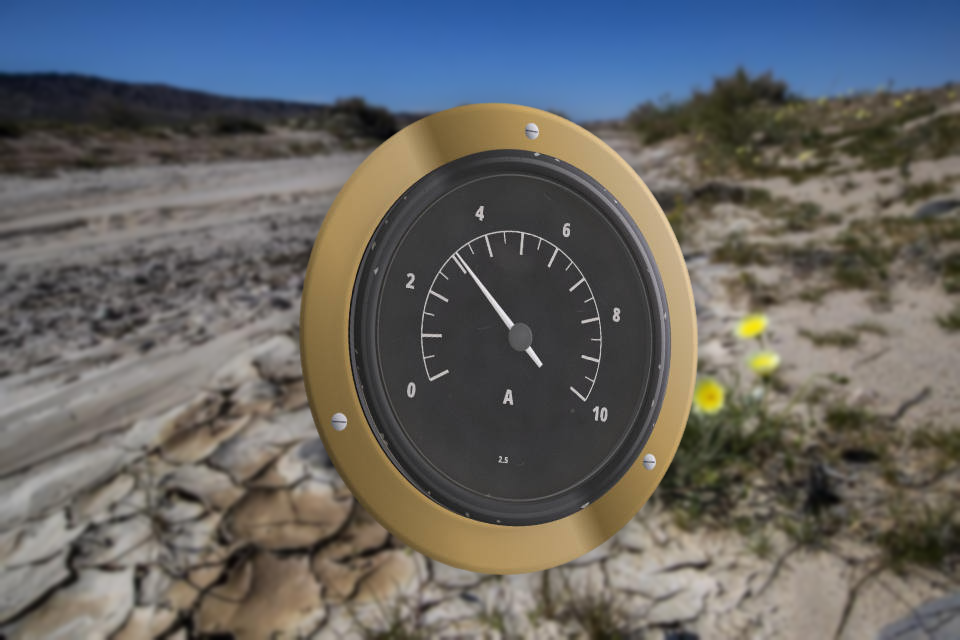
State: 3 A
